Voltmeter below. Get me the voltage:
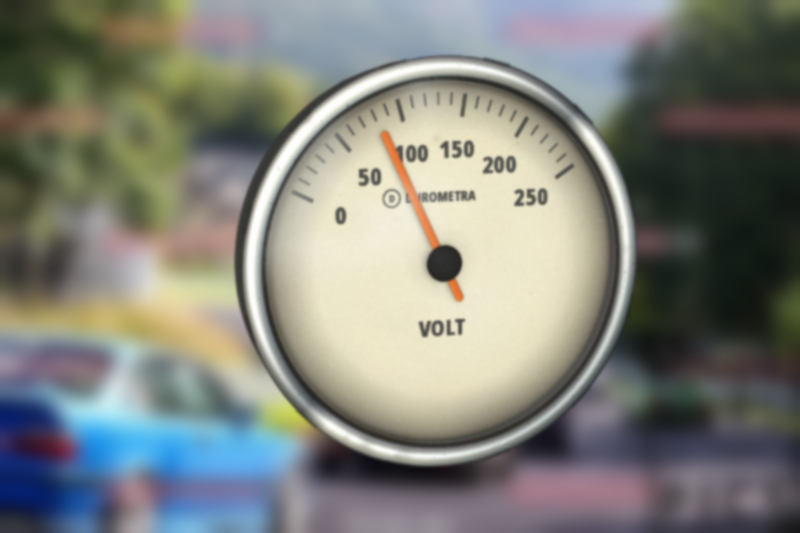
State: 80 V
